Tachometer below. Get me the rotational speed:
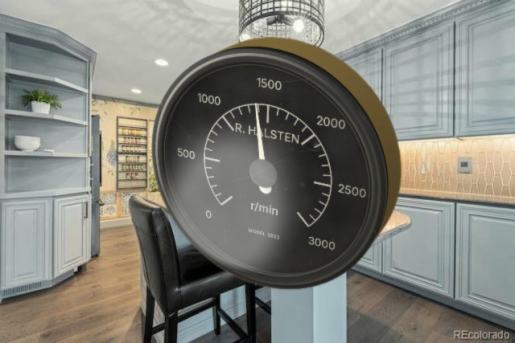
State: 1400 rpm
